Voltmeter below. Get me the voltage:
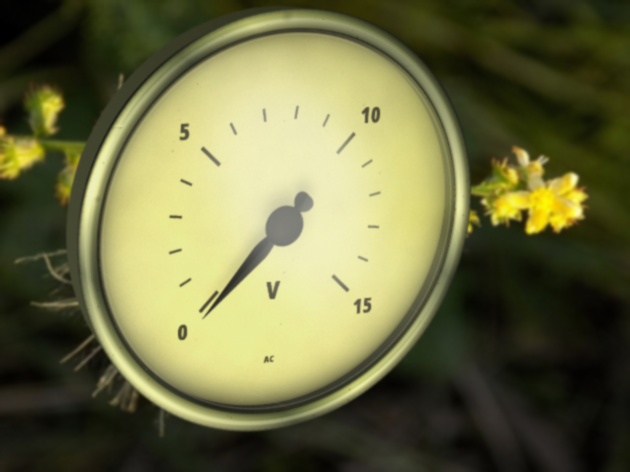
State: 0 V
